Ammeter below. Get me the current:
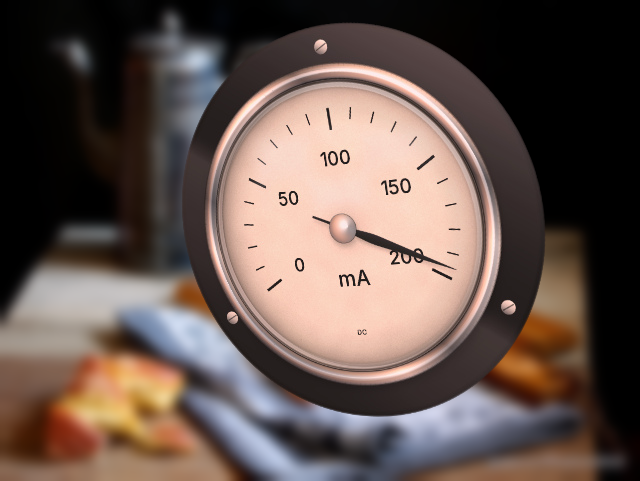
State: 195 mA
